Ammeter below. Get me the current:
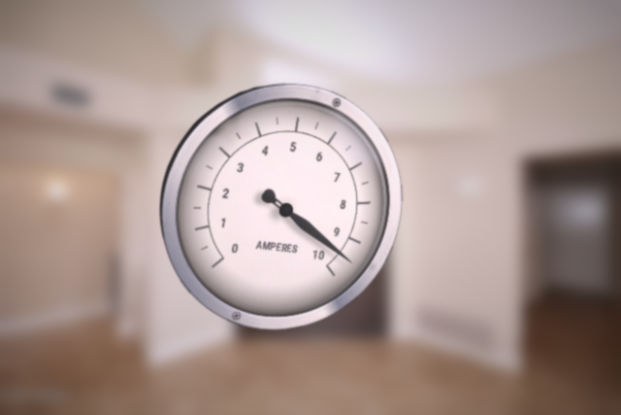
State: 9.5 A
